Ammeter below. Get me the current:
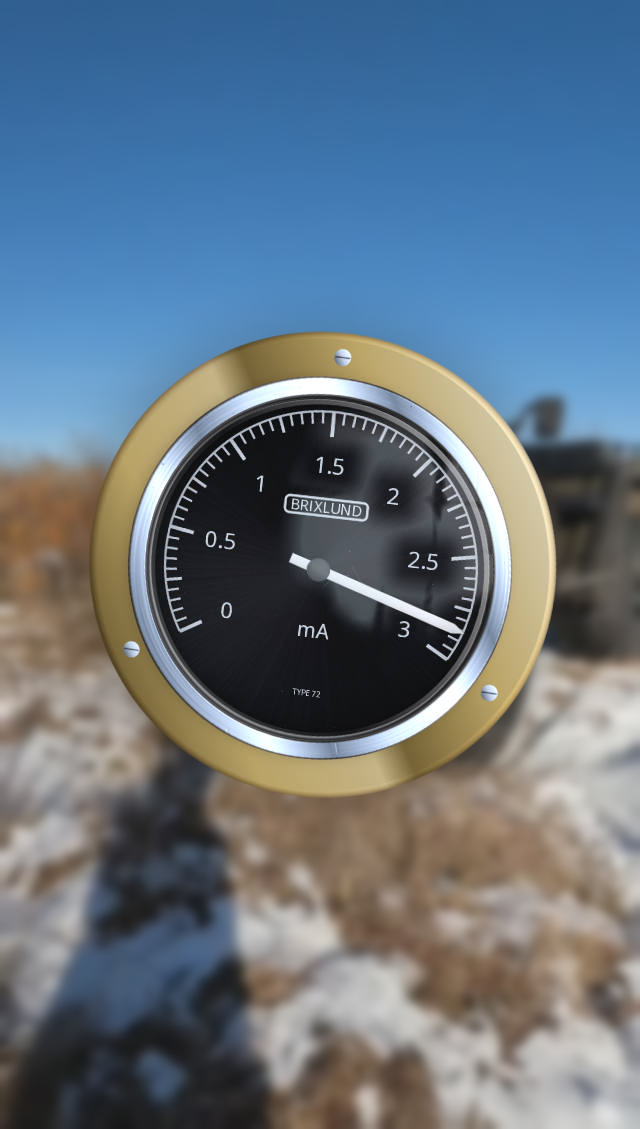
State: 2.85 mA
